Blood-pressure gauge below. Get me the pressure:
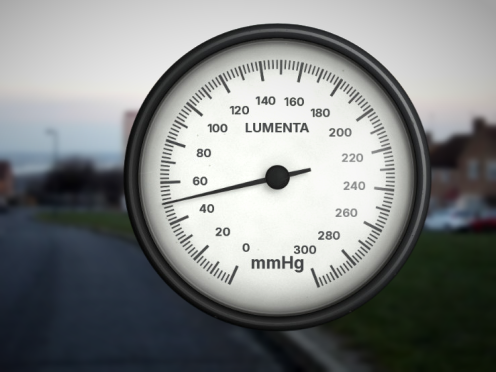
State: 50 mmHg
